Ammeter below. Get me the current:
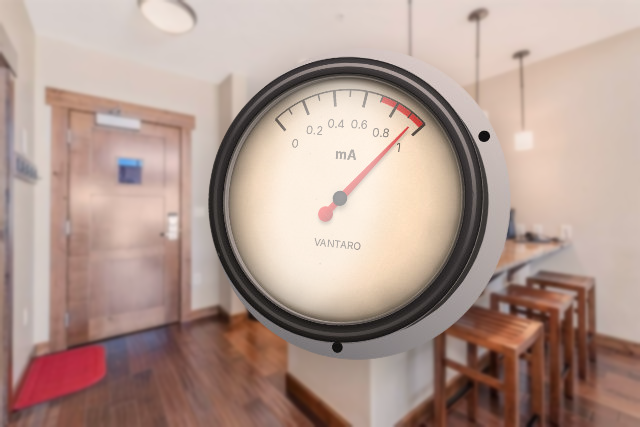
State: 0.95 mA
